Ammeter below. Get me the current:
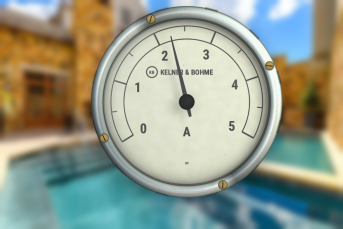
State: 2.25 A
